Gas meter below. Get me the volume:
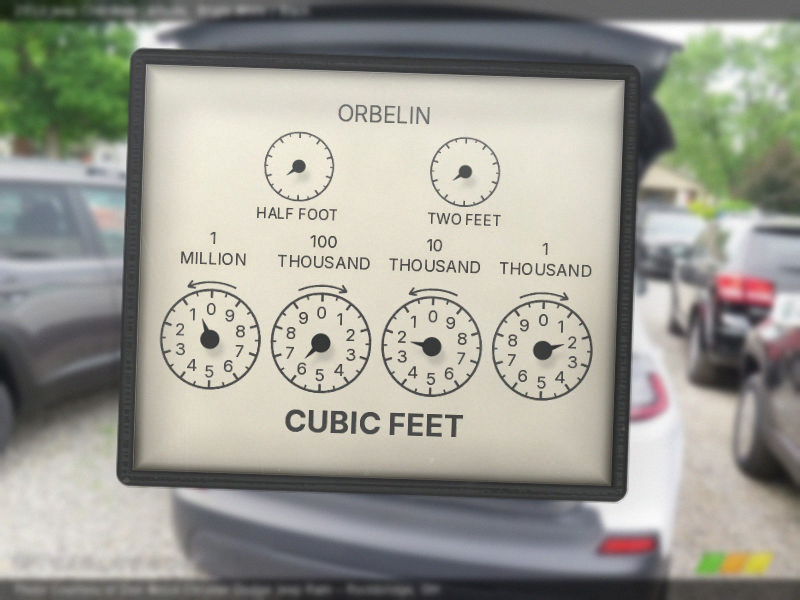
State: 62200 ft³
